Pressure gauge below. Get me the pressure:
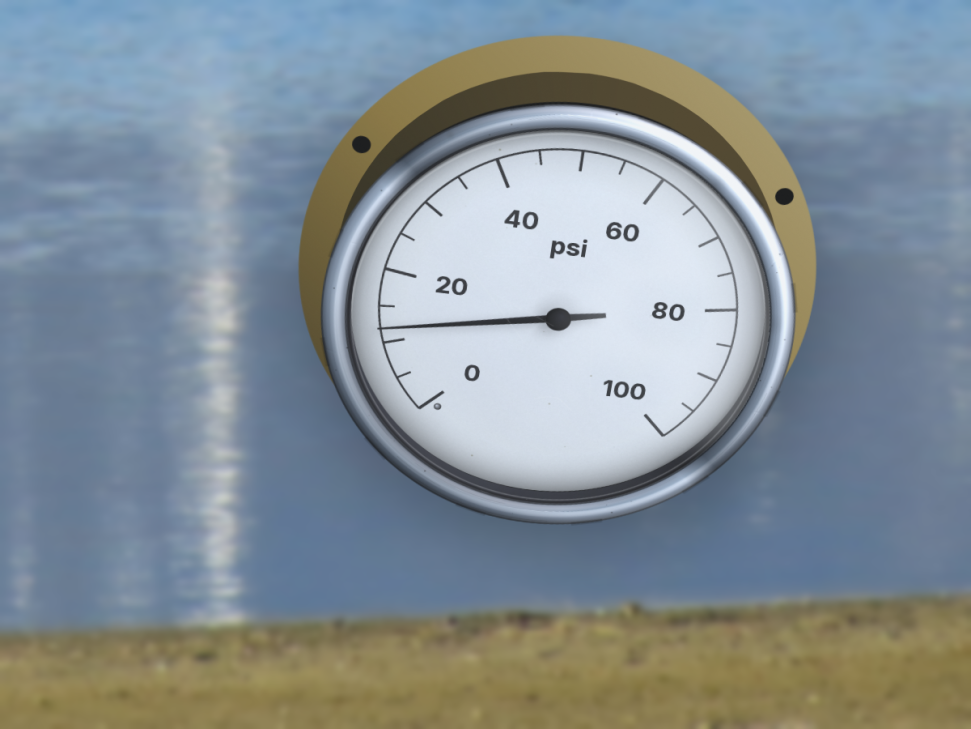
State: 12.5 psi
